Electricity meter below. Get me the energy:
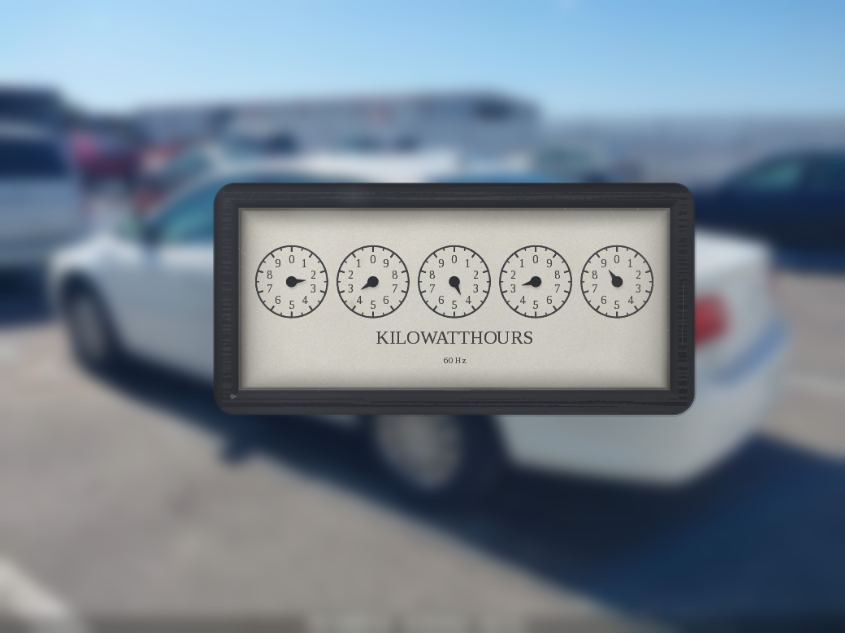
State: 23429 kWh
